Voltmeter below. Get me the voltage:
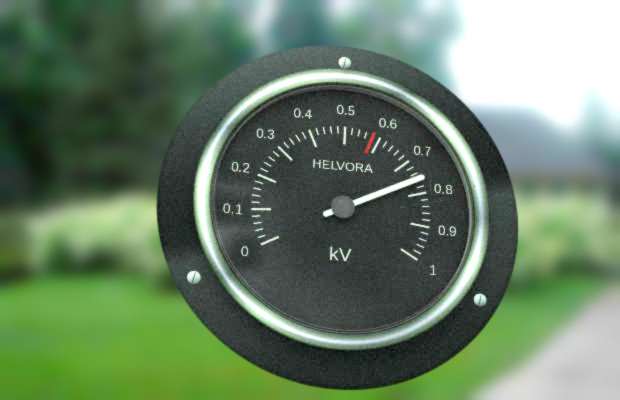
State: 0.76 kV
